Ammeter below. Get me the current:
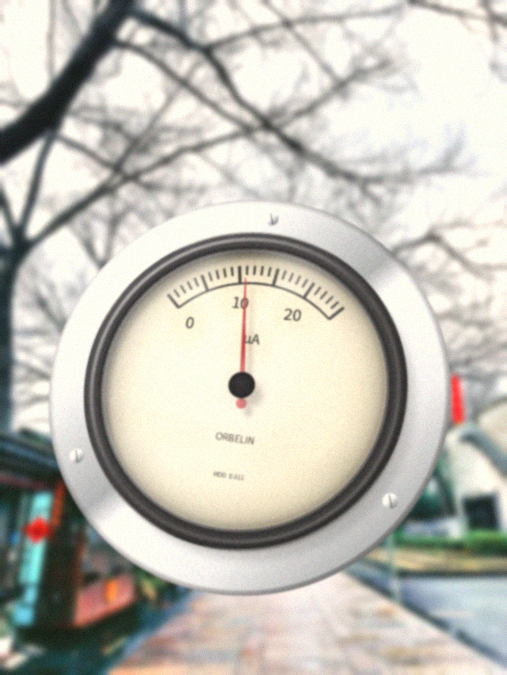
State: 11 µA
